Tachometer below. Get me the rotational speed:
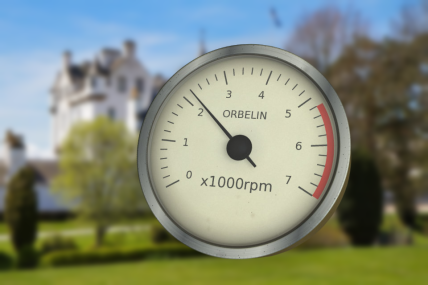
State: 2200 rpm
